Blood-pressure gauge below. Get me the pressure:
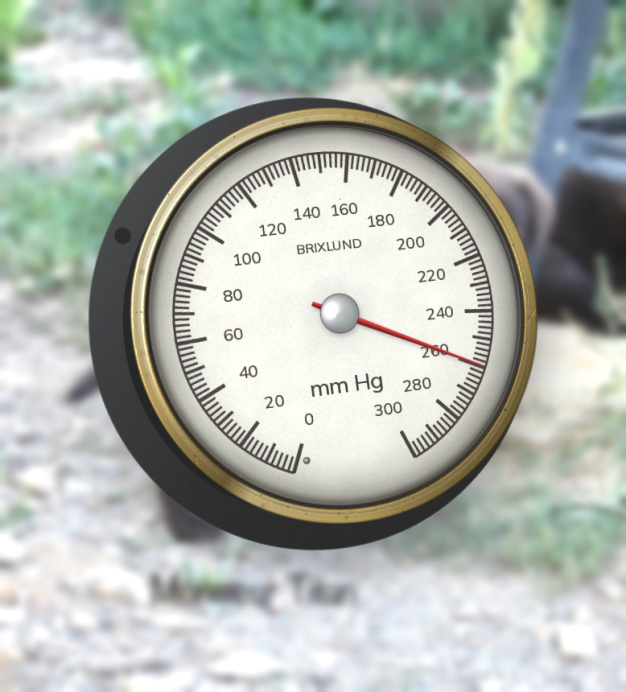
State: 260 mmHg
